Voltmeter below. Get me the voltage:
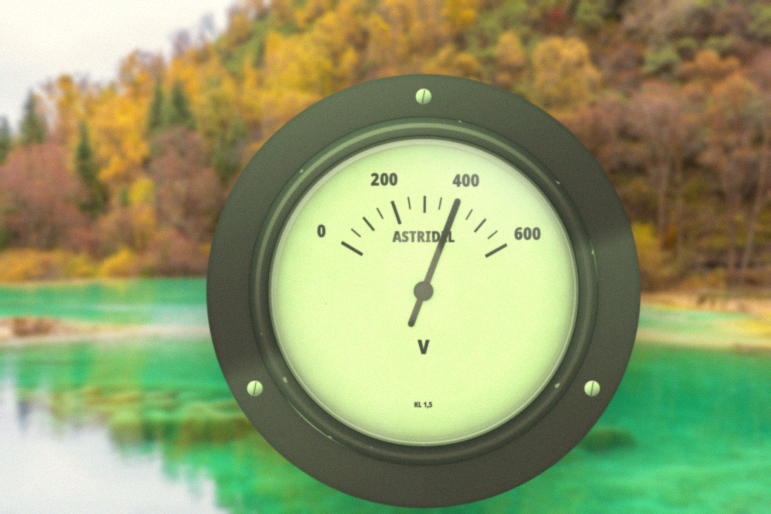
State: 400 V
